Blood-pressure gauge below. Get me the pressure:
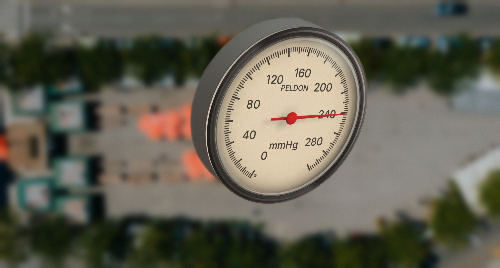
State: 240 mmHg
